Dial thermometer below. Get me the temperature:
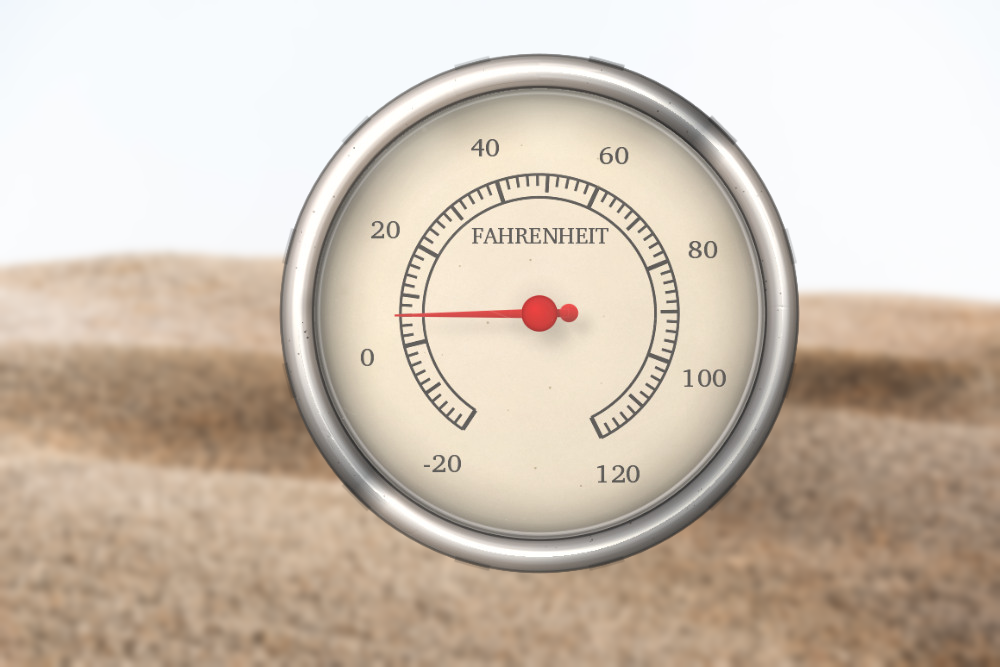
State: 6 °F
